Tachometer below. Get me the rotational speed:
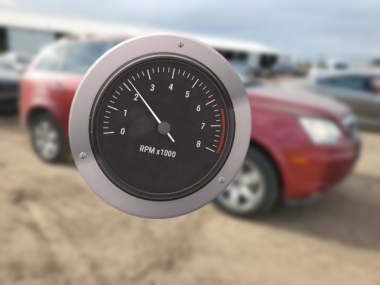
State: 2200 rpm
